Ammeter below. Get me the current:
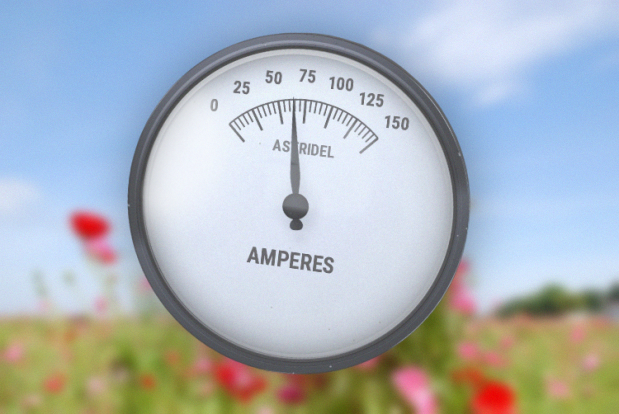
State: 65 A
